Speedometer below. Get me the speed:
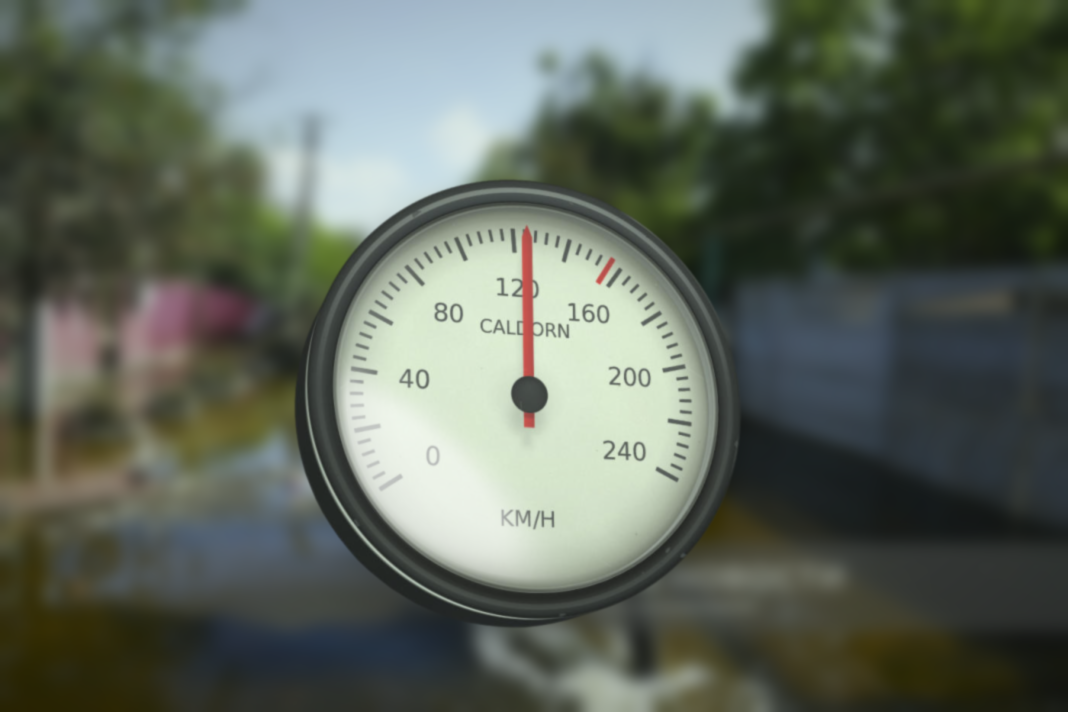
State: 124 km/h
